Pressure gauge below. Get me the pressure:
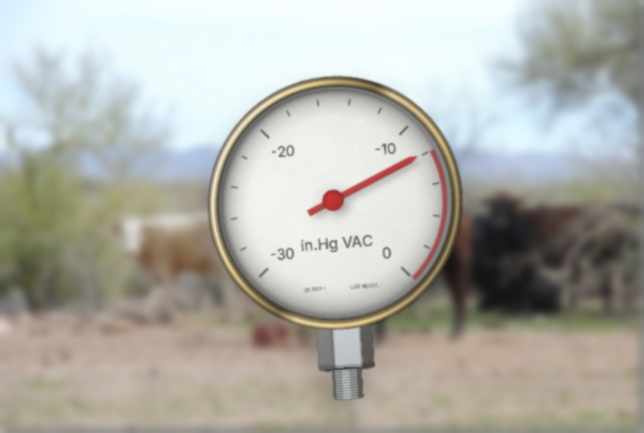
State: -8 inHg
